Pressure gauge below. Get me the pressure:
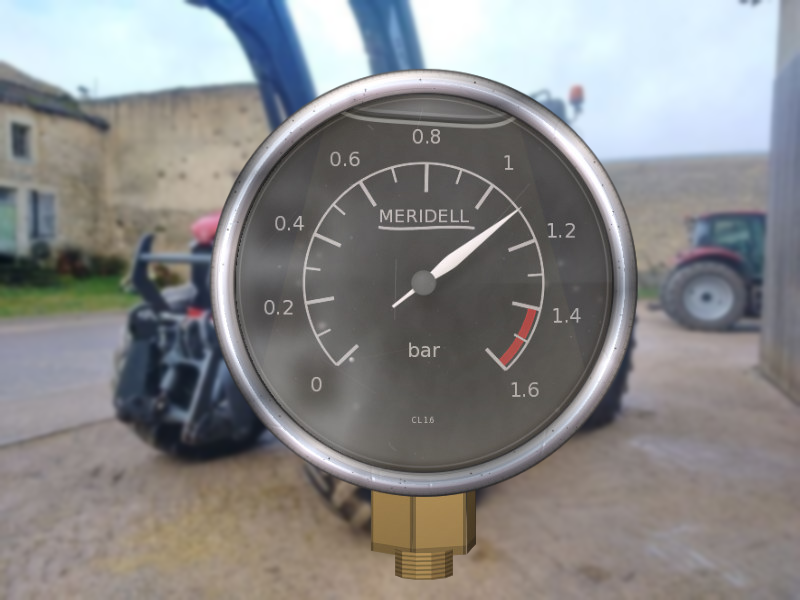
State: 1.1 bar
